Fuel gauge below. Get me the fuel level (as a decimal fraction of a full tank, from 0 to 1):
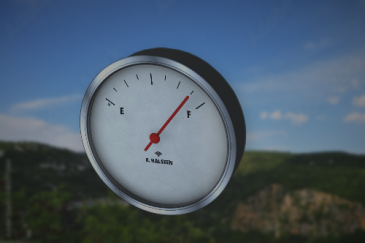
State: 0.875
